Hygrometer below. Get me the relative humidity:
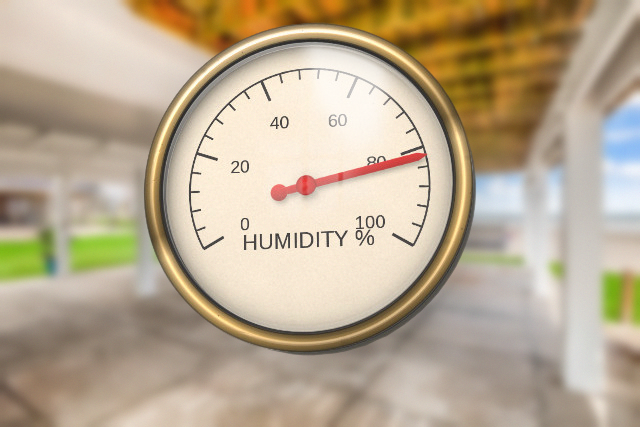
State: 82 %
